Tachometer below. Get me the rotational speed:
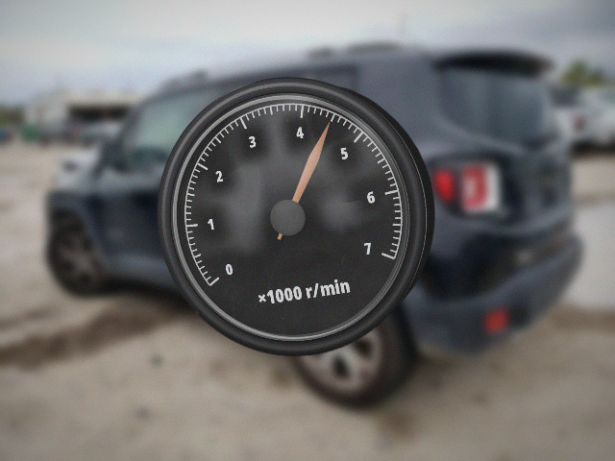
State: 4500 rpm
